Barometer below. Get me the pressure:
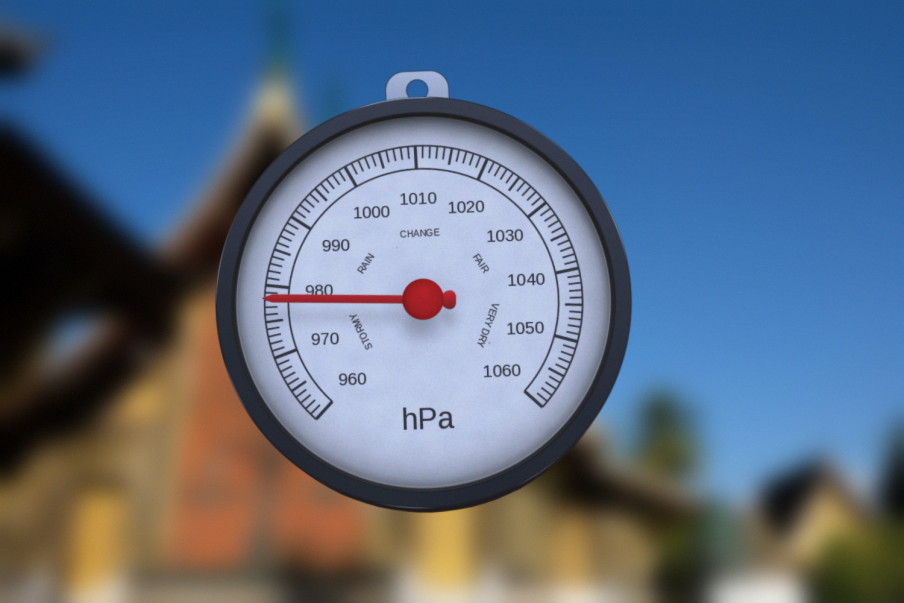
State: 978 hPa
